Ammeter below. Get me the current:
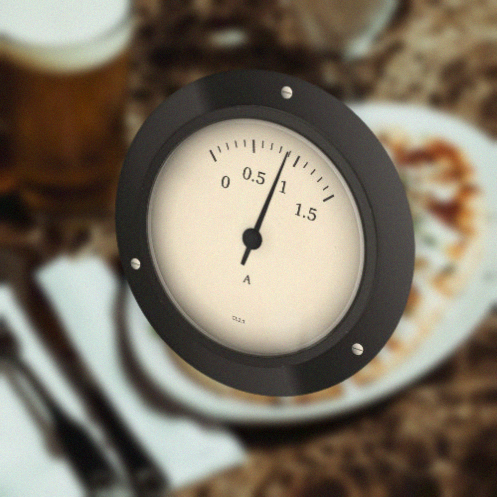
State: 0.9 A
